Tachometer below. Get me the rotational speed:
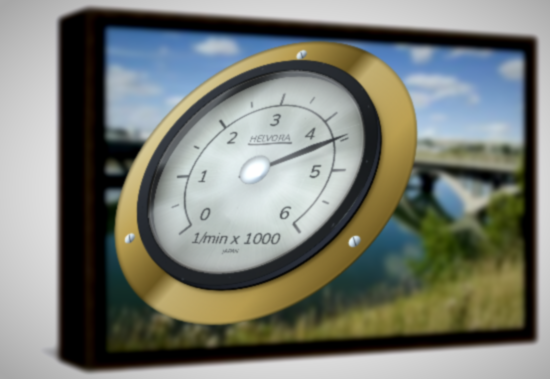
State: 4500 rpm
